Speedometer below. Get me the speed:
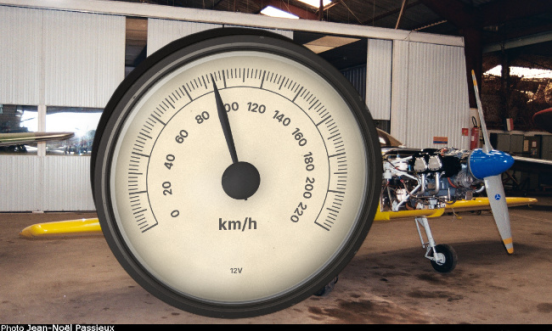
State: 94 km/h
